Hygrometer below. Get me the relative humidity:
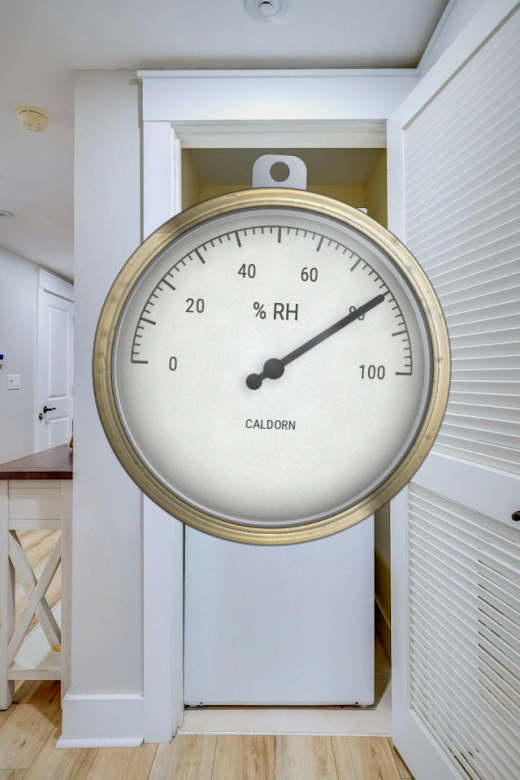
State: 80 %
